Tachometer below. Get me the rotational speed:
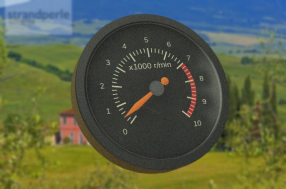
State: 400 rpm
